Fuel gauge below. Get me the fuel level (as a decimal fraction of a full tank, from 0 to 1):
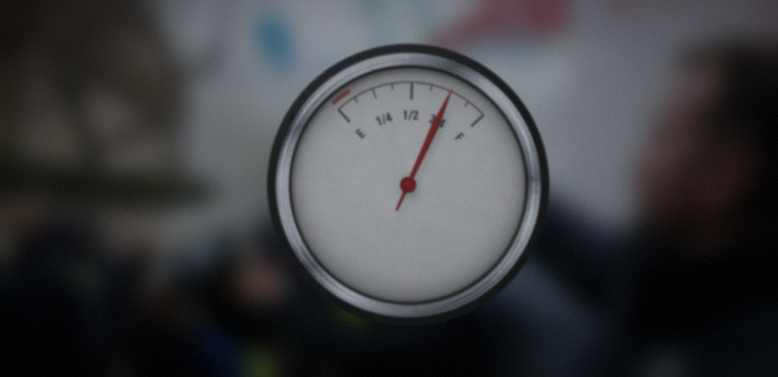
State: 0.75
